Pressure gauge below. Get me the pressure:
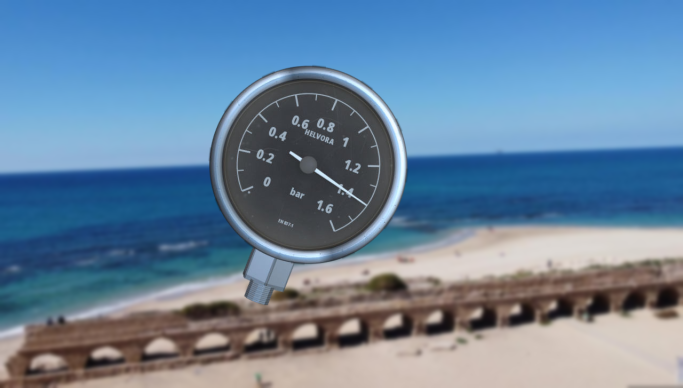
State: 1.4 bar
